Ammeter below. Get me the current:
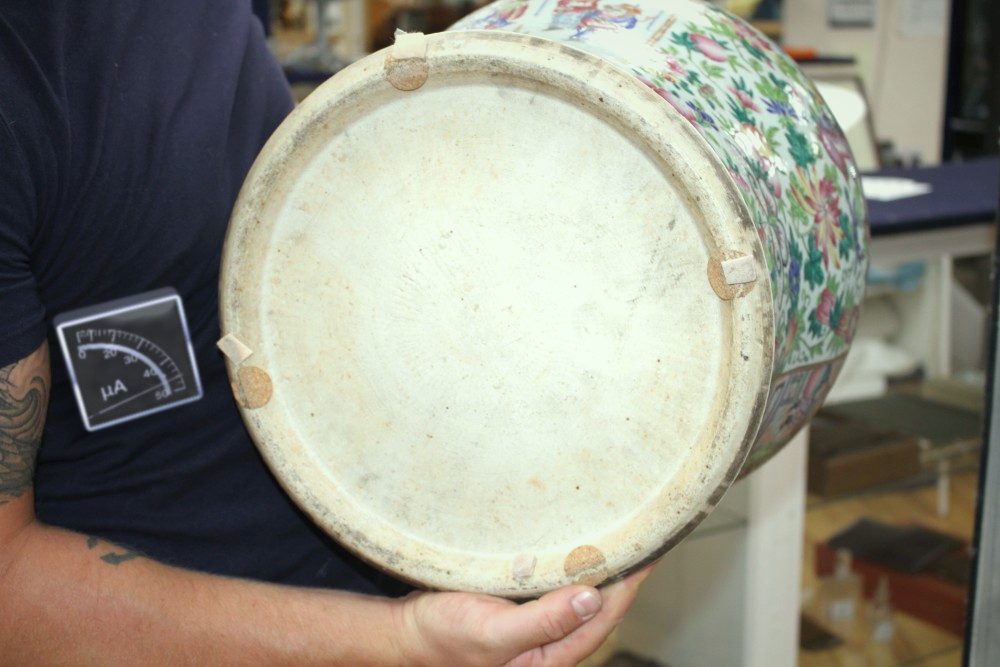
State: 46 µA
